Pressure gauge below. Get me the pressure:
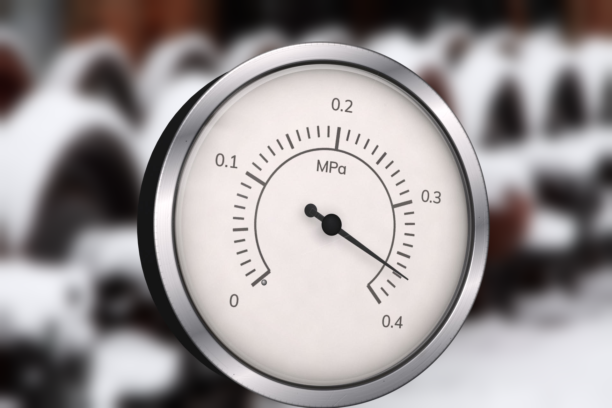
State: 0.37 MPa
